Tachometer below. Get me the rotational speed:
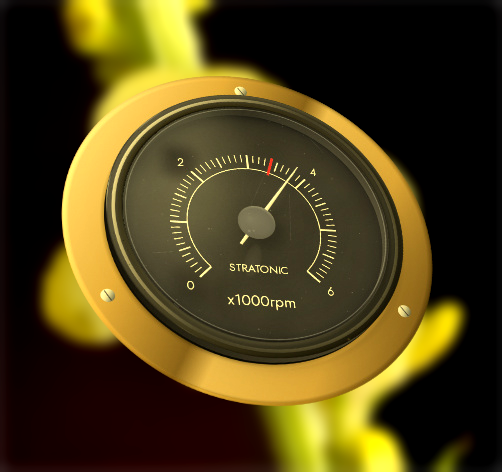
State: 3800 rpm
